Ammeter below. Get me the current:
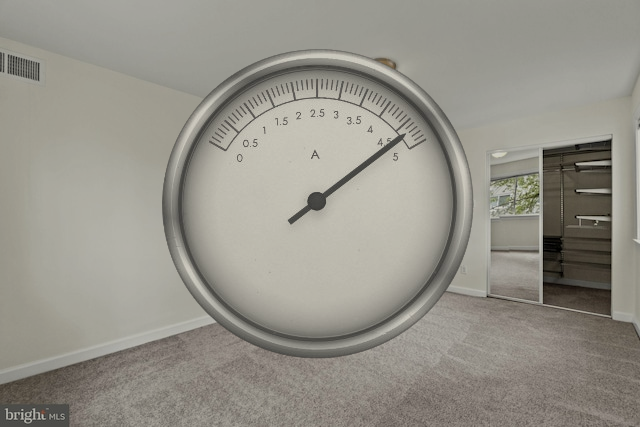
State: 4.7 A
